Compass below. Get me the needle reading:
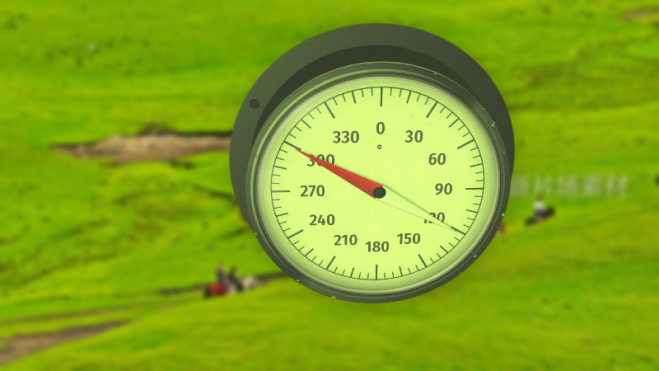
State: 300 °
